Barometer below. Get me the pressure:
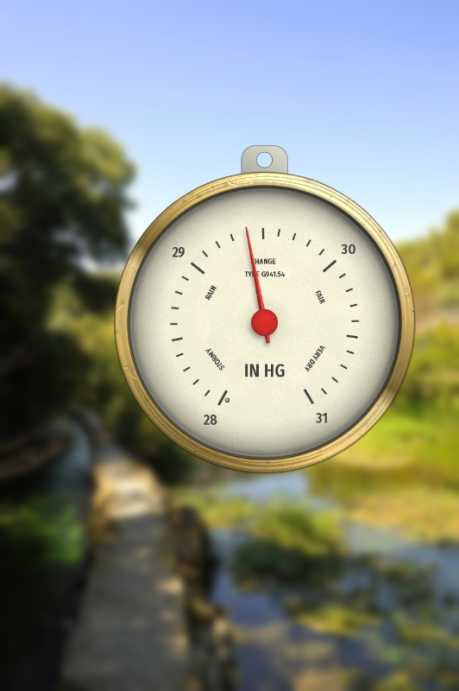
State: 29.4 inHg
